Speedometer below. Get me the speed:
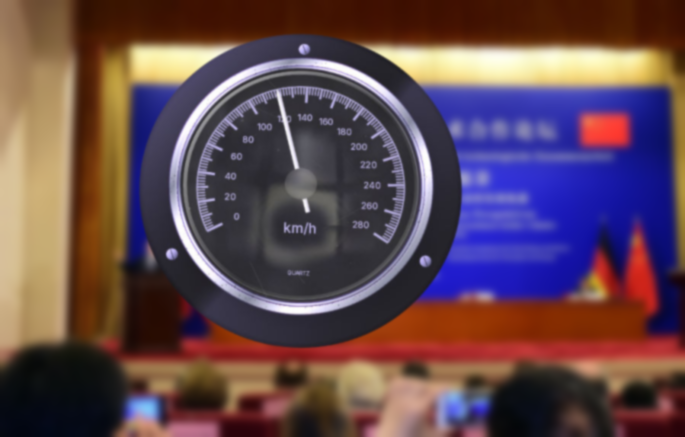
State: 120 km/h
